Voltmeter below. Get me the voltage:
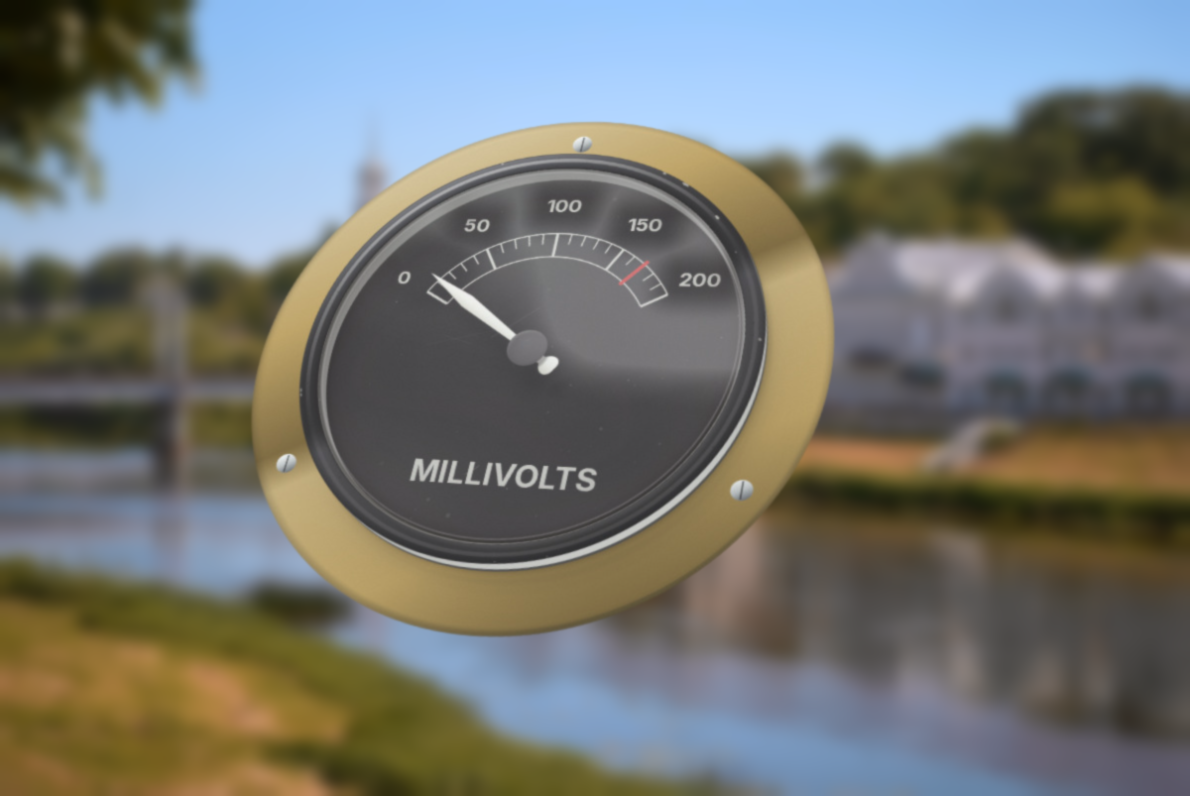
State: 10 mV
